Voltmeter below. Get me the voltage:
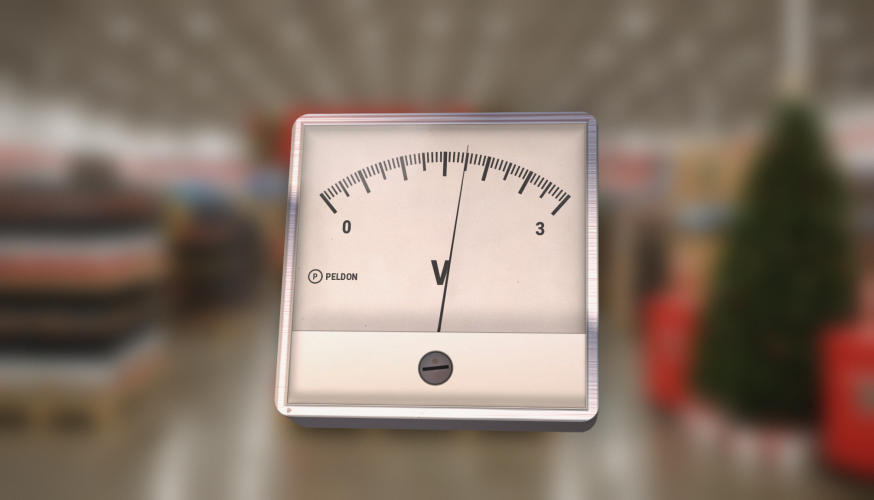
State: 1.75 V
